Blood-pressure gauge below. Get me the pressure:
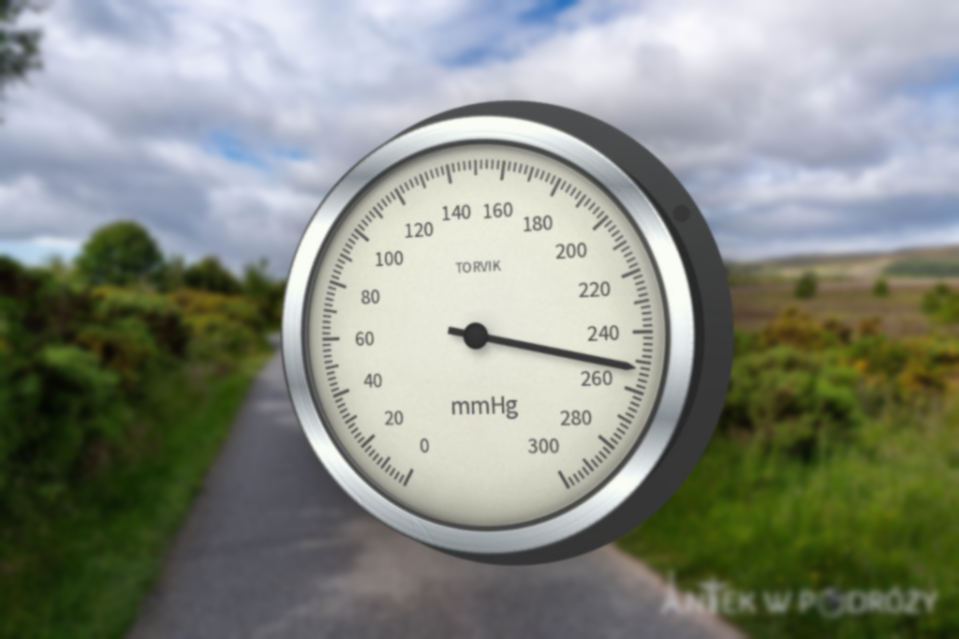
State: 252 mmHg
